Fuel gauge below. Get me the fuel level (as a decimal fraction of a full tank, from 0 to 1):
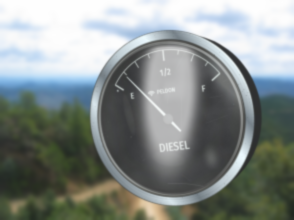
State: 0.125
